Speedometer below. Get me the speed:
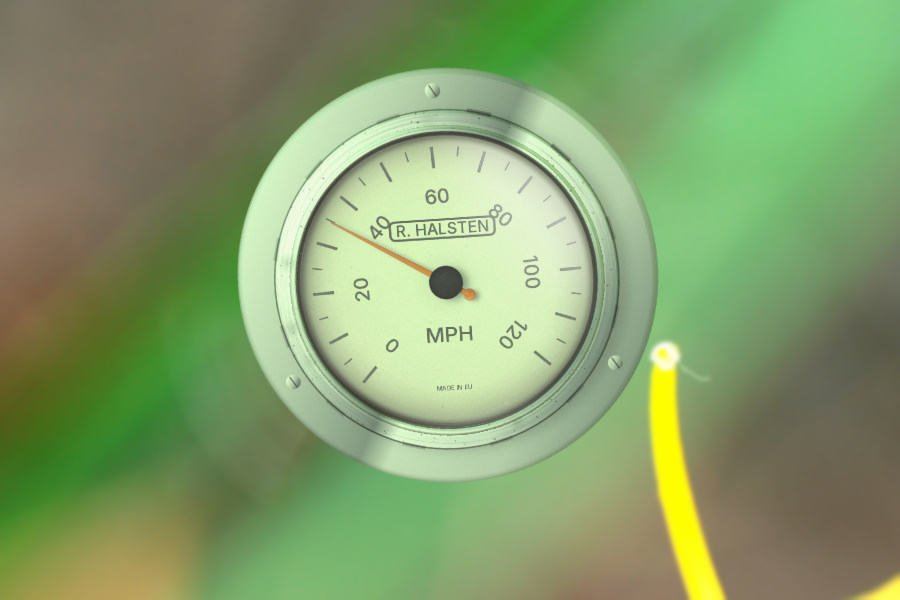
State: 35 mph
